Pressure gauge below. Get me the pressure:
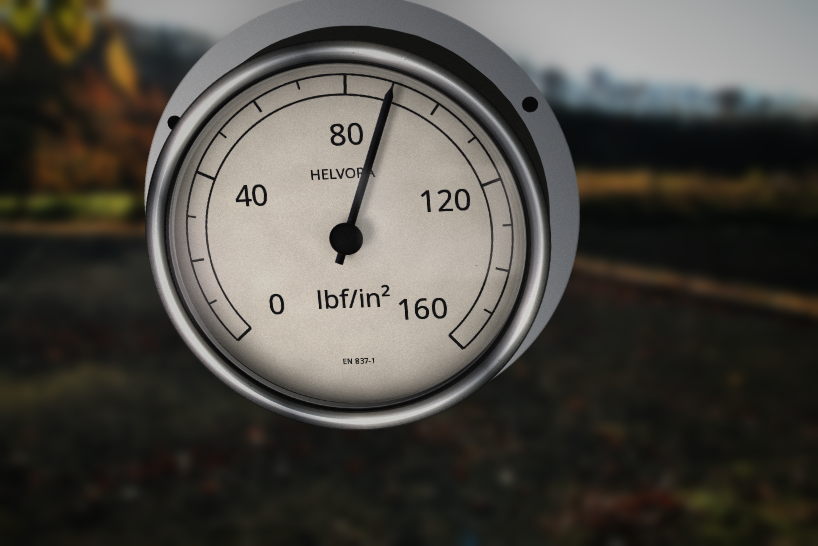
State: 90 psi
